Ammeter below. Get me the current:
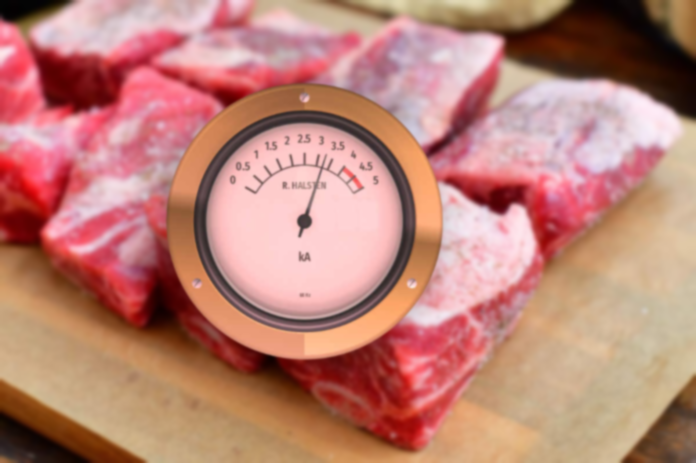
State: 3.25 kA
